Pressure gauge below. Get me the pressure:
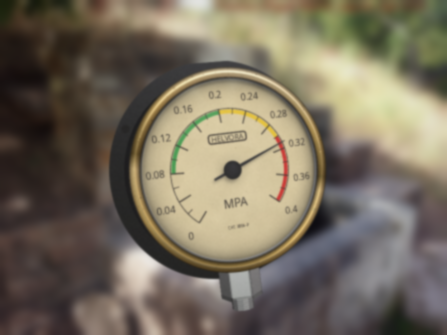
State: 0.31 MPa
